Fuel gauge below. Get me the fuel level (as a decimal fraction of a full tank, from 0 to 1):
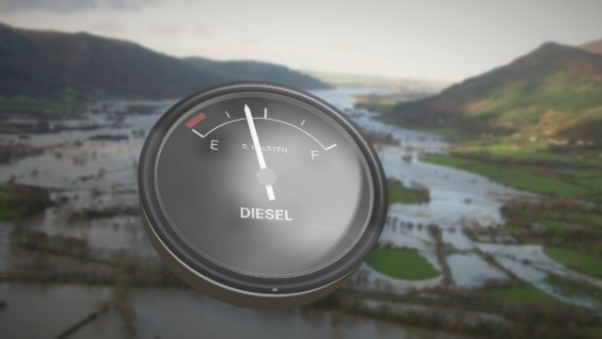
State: 0.375
